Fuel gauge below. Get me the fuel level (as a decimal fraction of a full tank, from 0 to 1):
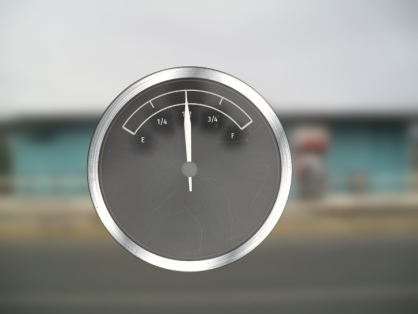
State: 0.5
